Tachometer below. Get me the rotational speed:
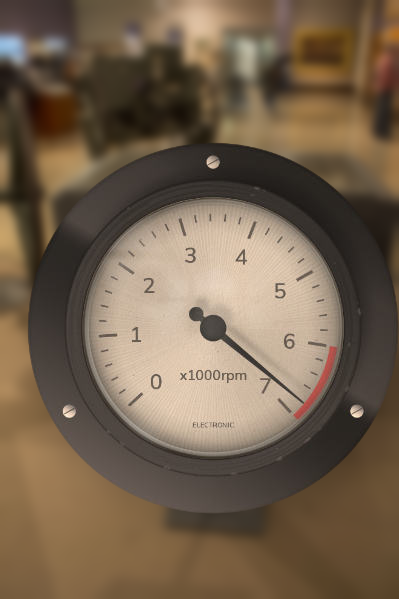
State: 6800 rpm
